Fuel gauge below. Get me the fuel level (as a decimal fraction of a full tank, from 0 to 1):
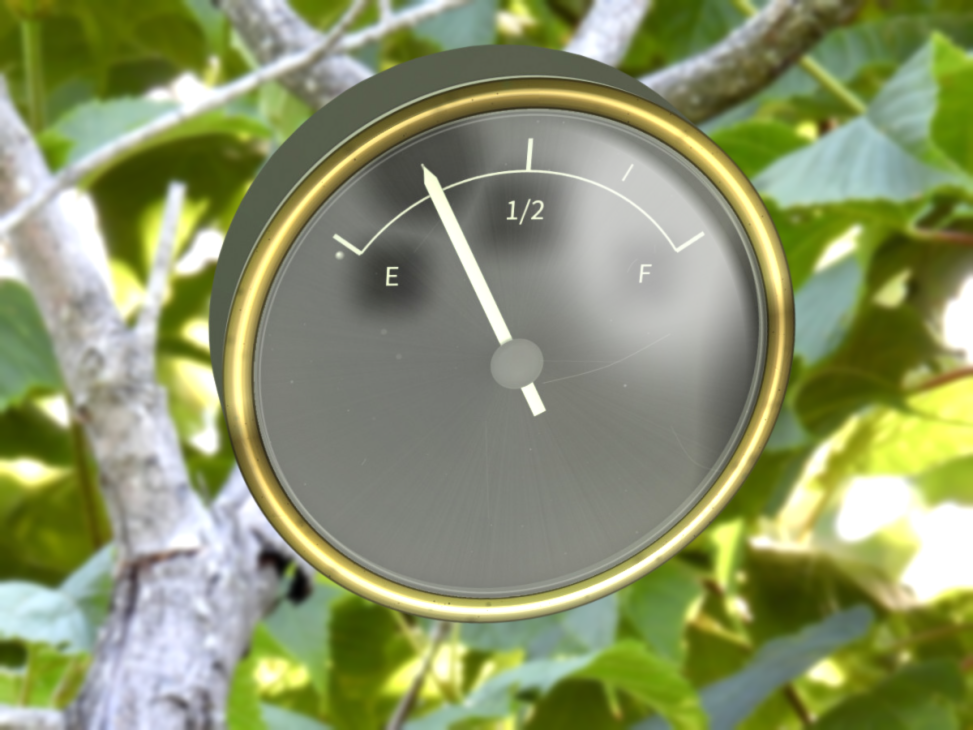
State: 0.25
